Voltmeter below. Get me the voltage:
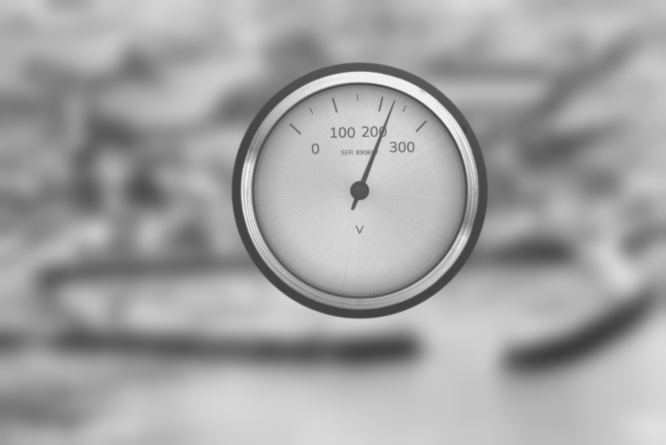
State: 225 V
